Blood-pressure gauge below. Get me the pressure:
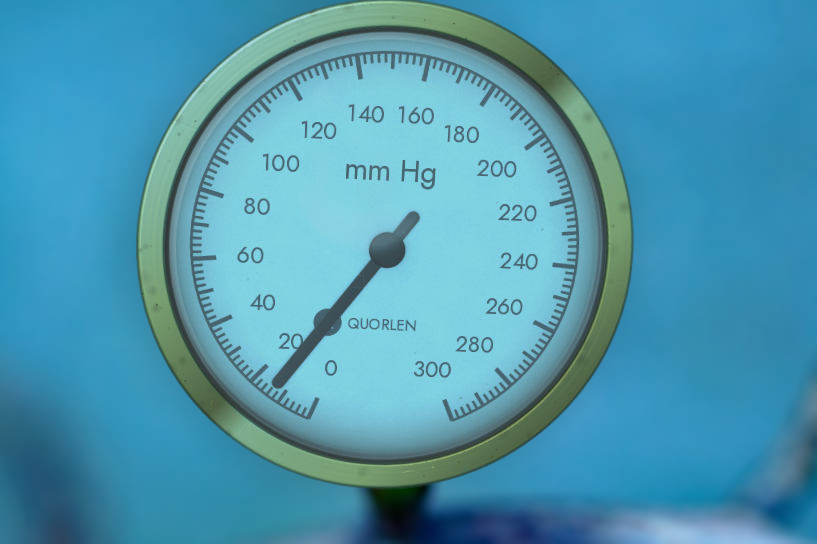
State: 14 mmHg
